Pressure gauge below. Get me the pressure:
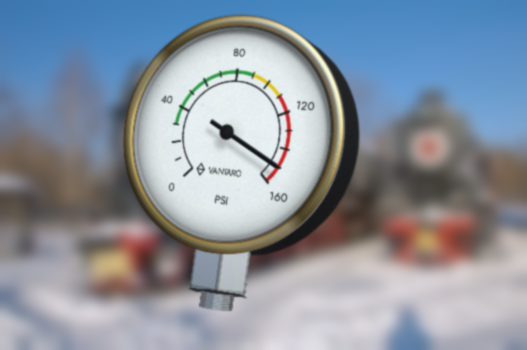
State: 150 psi
